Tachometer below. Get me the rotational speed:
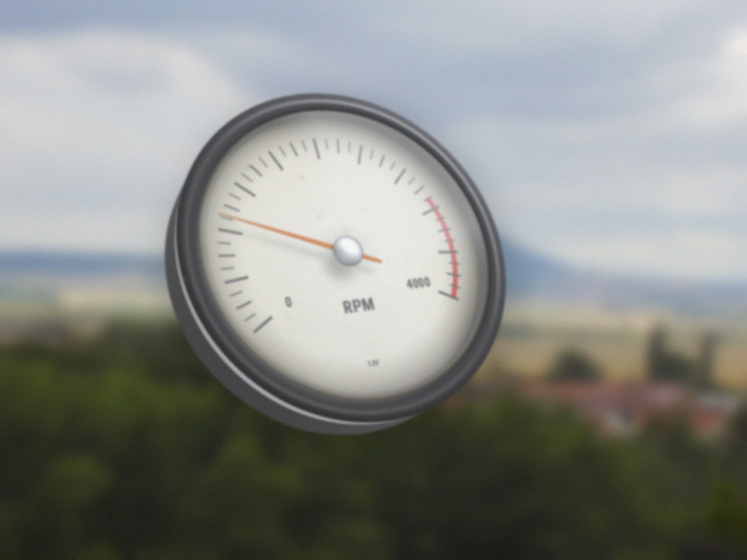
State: 900 rpm
